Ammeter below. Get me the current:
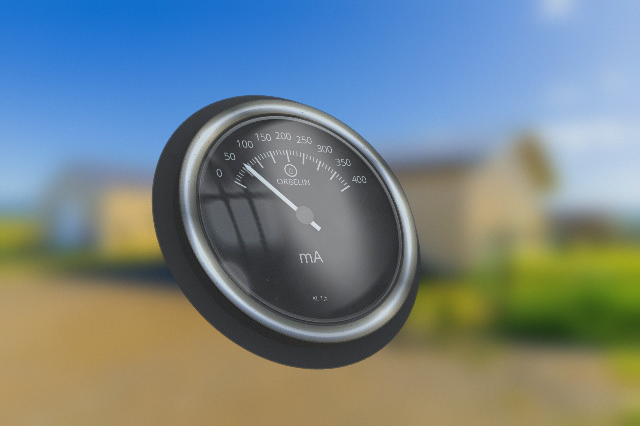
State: 50 mA
